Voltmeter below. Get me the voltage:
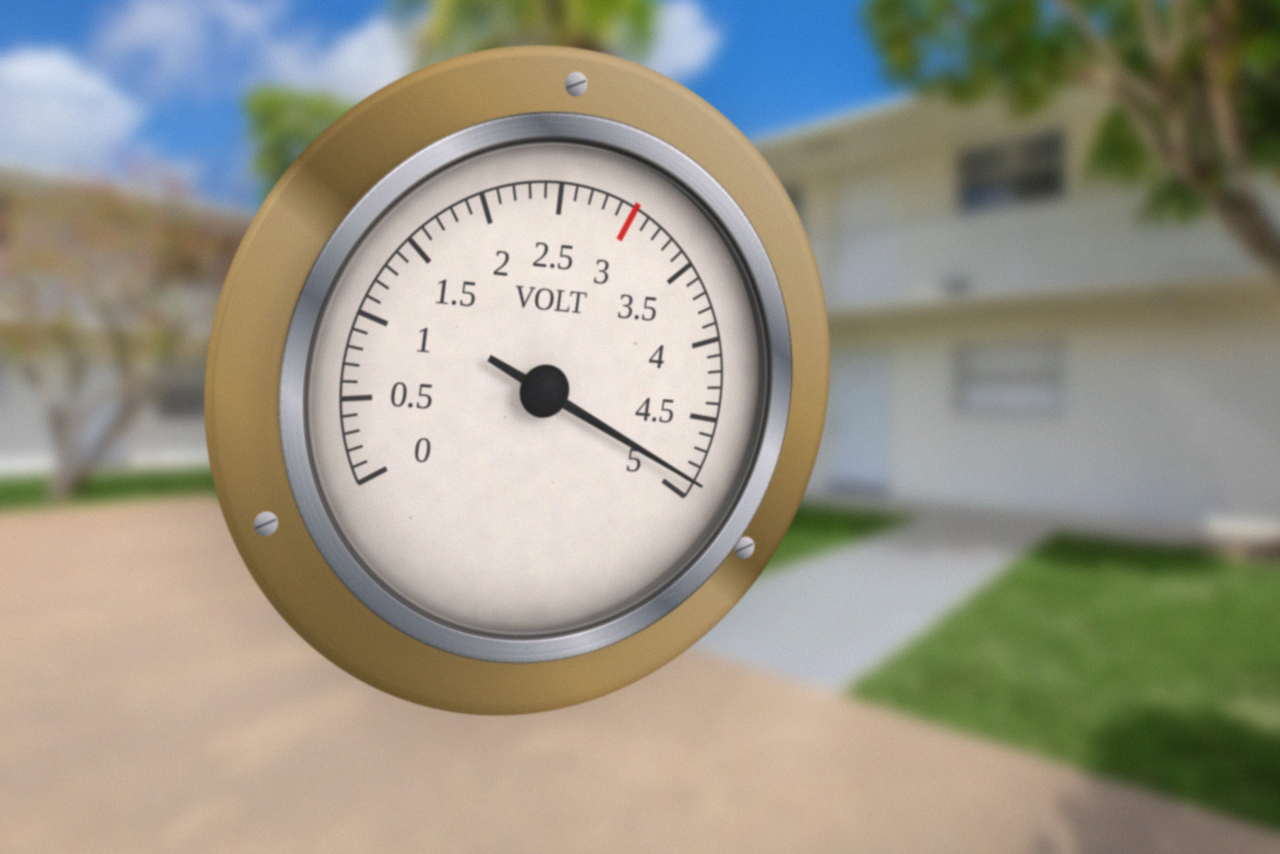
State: 4.9 V
